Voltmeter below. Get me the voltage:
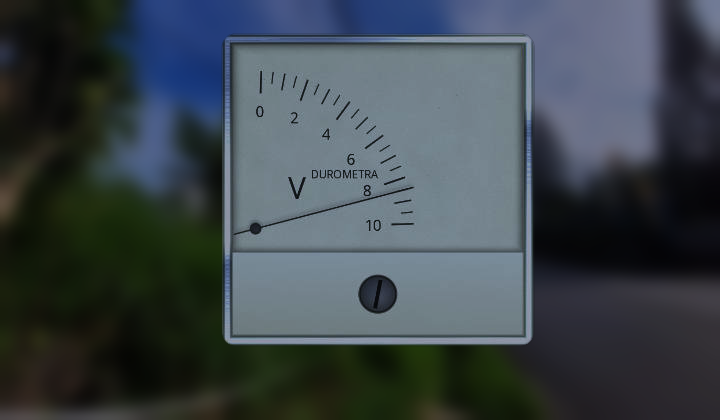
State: 8.5 V
